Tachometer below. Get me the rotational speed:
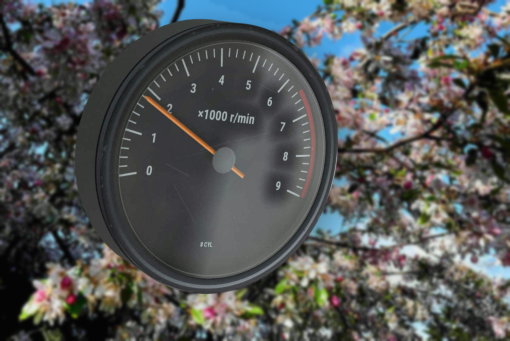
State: 1800 rpm
